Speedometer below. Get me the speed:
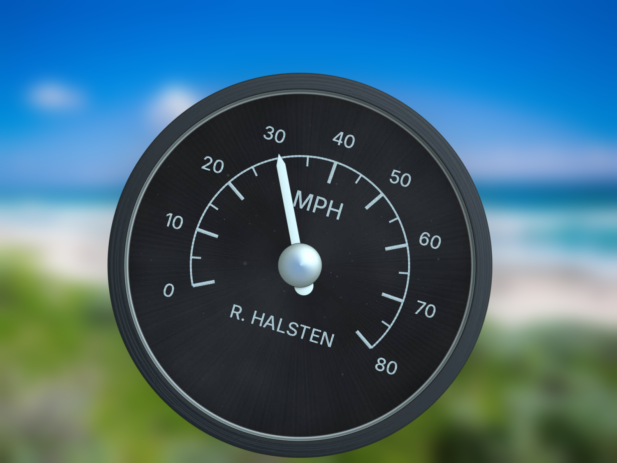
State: 30 mph
